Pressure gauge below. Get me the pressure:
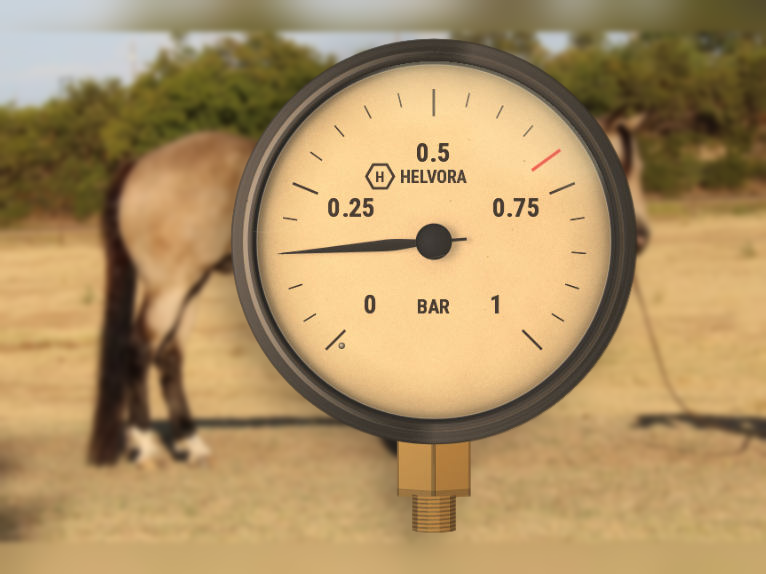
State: 0.15 bar
